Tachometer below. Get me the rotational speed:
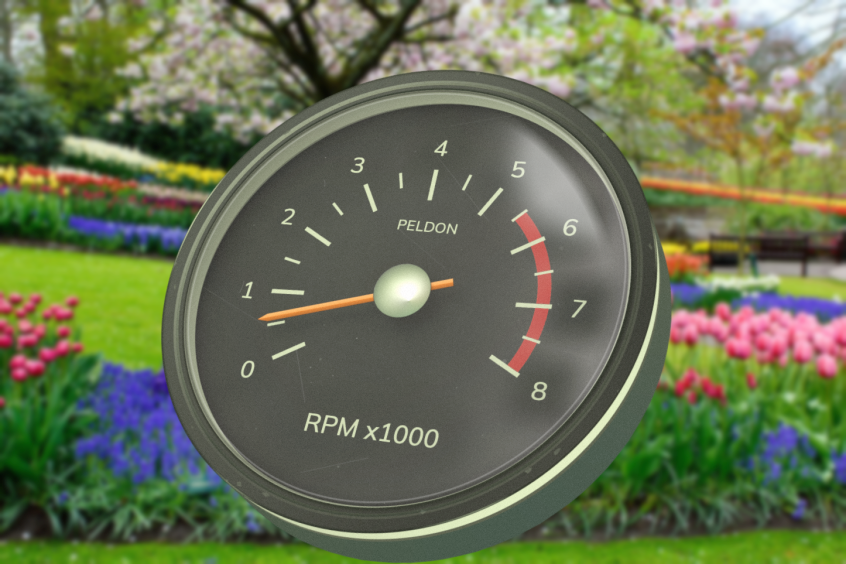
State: 500 rpm
